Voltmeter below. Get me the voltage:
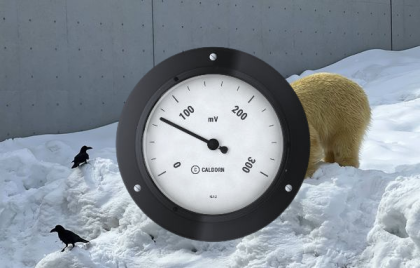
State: 70 mV
